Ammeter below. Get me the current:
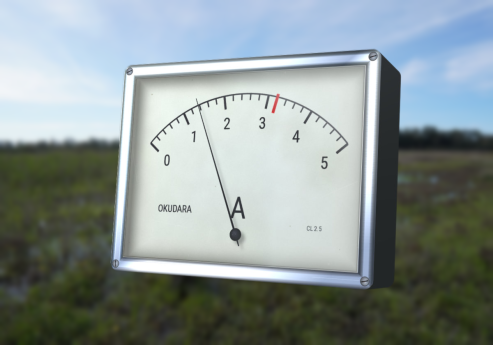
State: 1.4 A
